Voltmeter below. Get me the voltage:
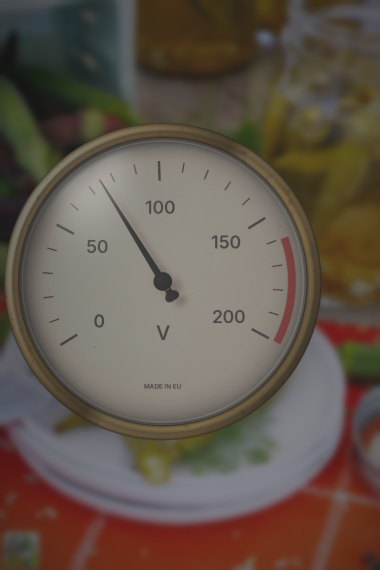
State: 75 V
